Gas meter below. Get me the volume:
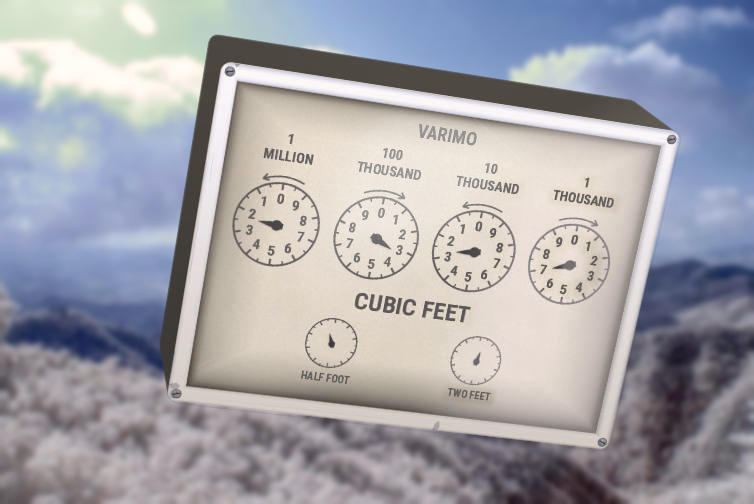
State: 232700 ft³
